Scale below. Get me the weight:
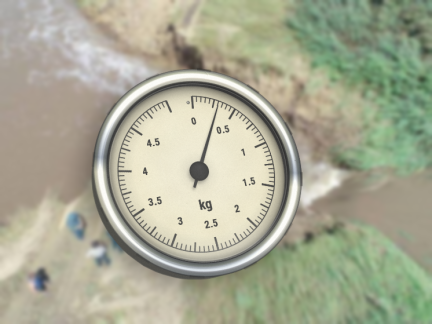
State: 0.3 kg
